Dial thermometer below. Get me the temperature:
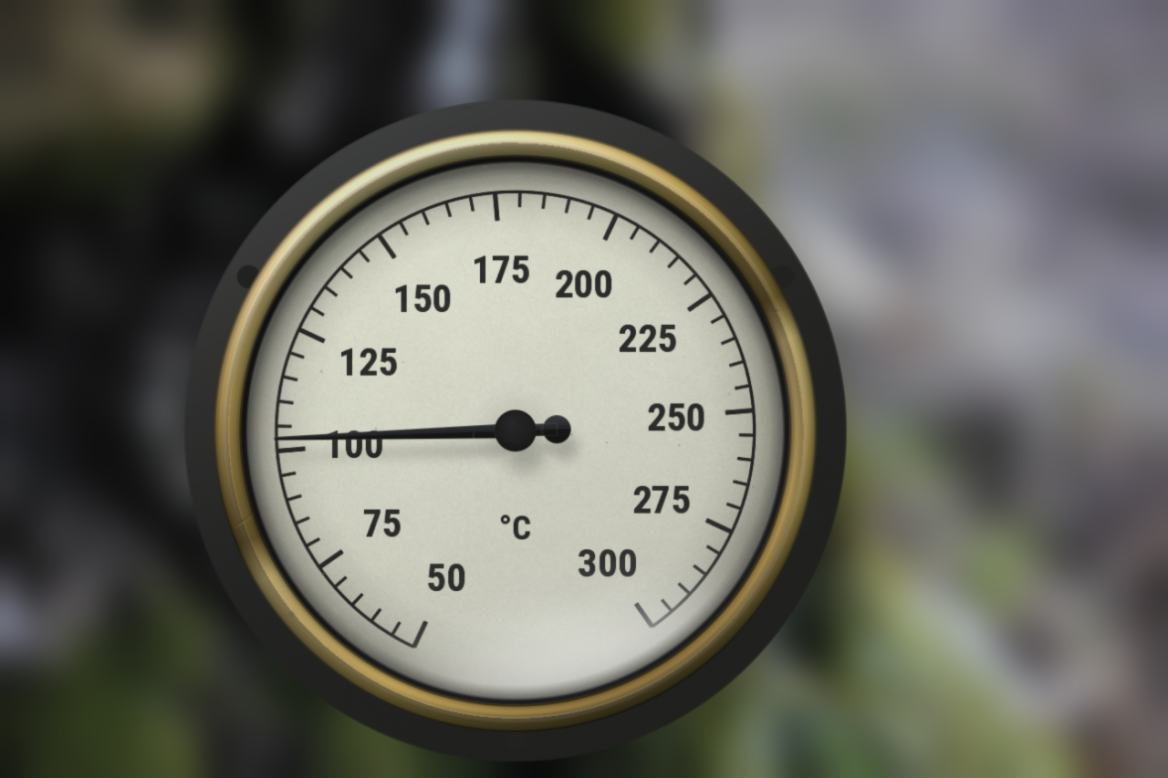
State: 102.5 °C
